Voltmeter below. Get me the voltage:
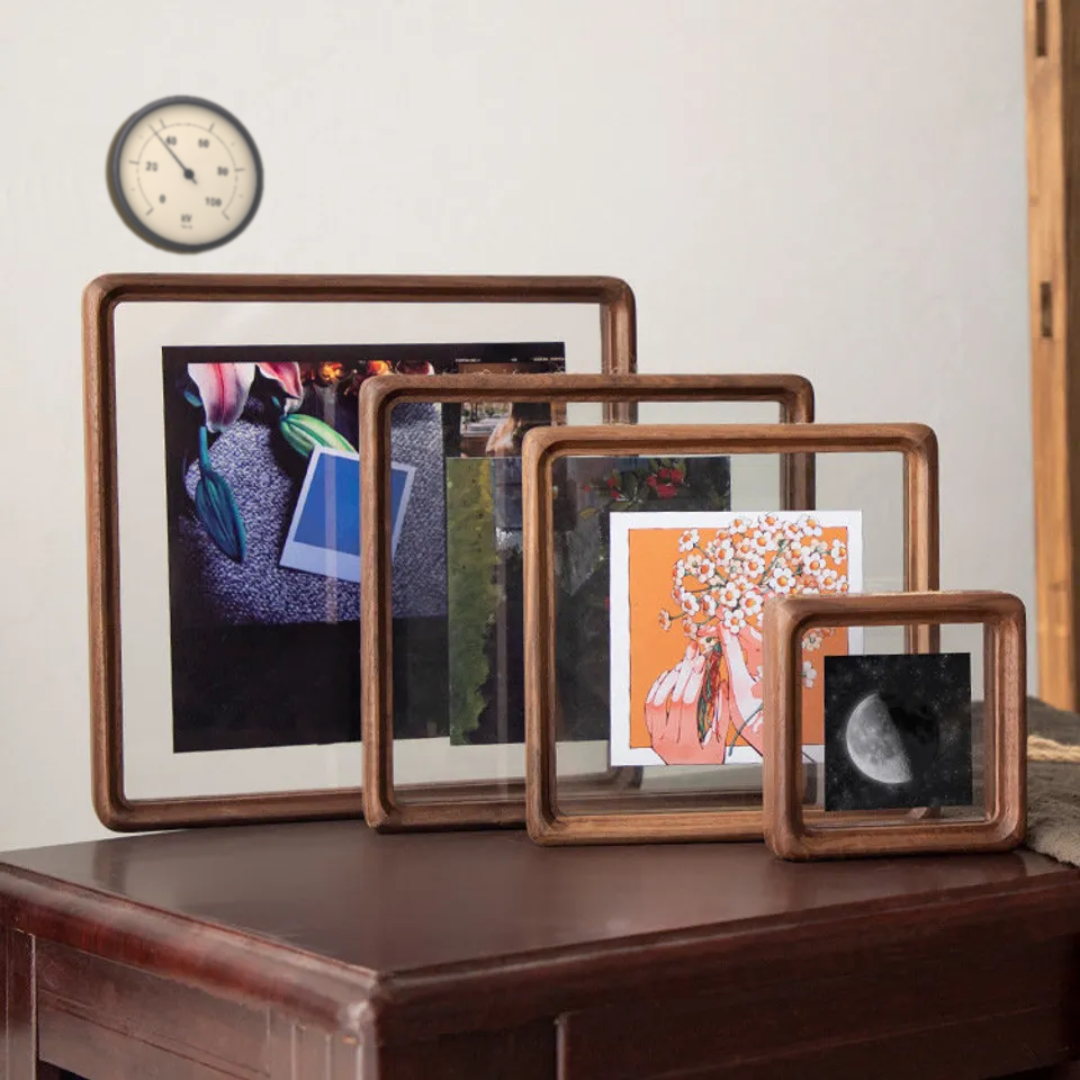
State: 35 kV
